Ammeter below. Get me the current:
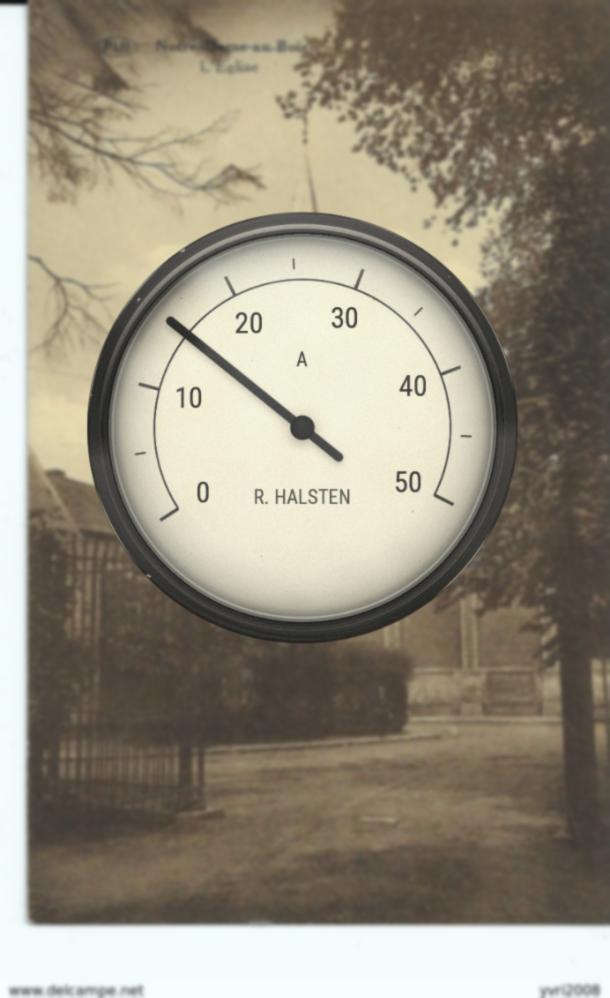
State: 15 A
